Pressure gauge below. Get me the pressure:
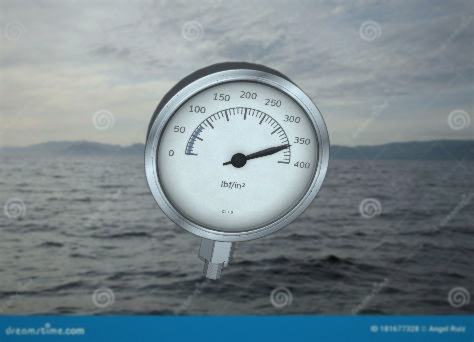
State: 350 psi
